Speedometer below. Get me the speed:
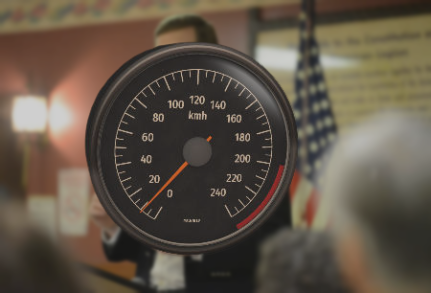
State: 10 km/h
